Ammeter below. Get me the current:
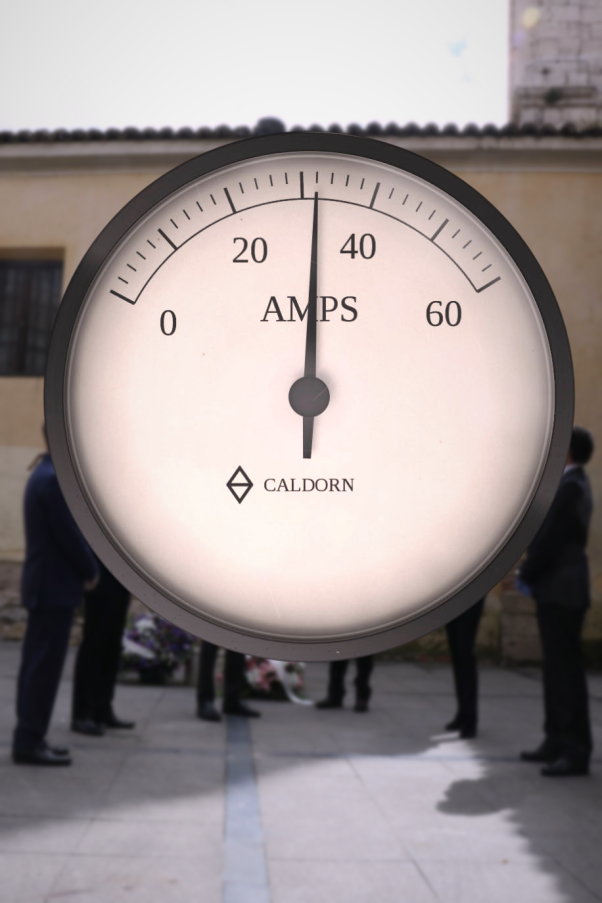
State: 32 A
